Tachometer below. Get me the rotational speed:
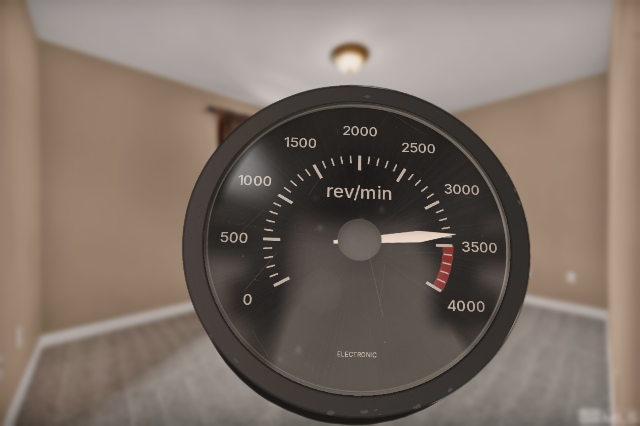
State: 3400 rpm
